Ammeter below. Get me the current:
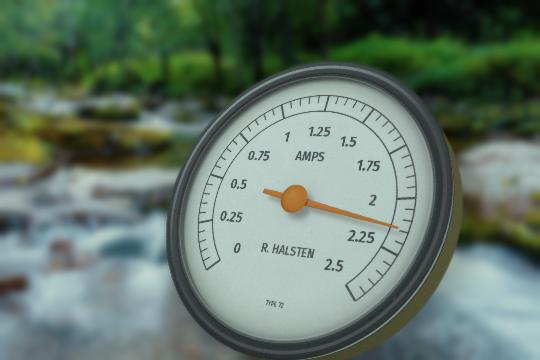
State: 2.15 A
